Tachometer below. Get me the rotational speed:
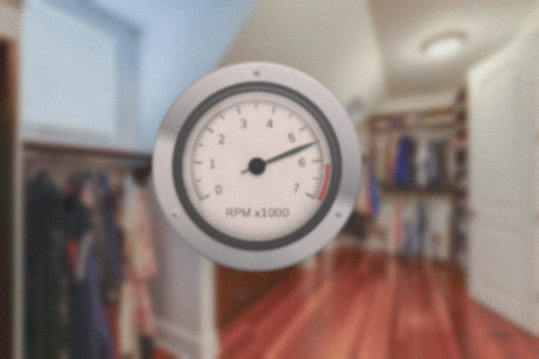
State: 5500 rpm
